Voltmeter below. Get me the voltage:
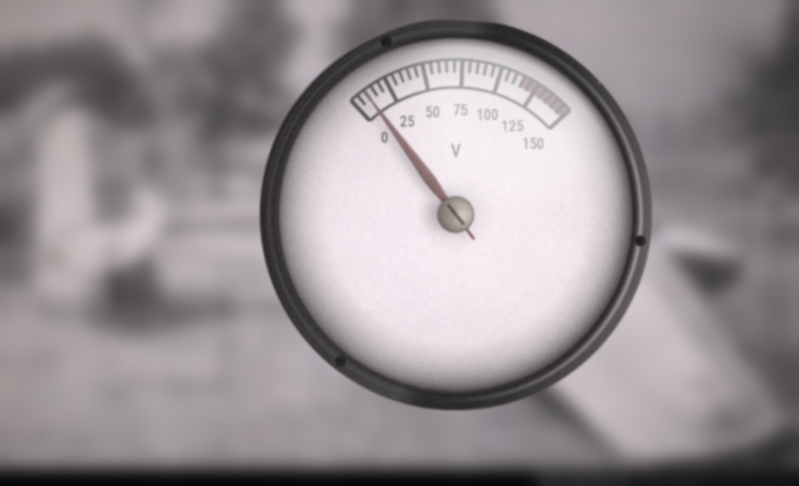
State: 10 V
